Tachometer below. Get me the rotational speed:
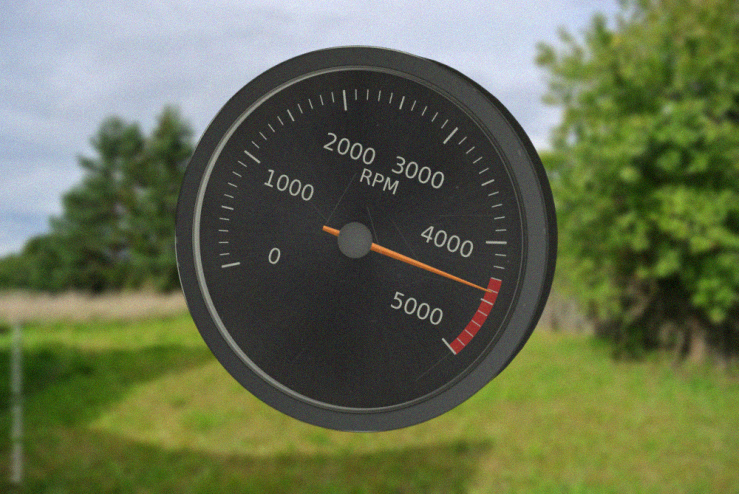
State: 4400 rpm
